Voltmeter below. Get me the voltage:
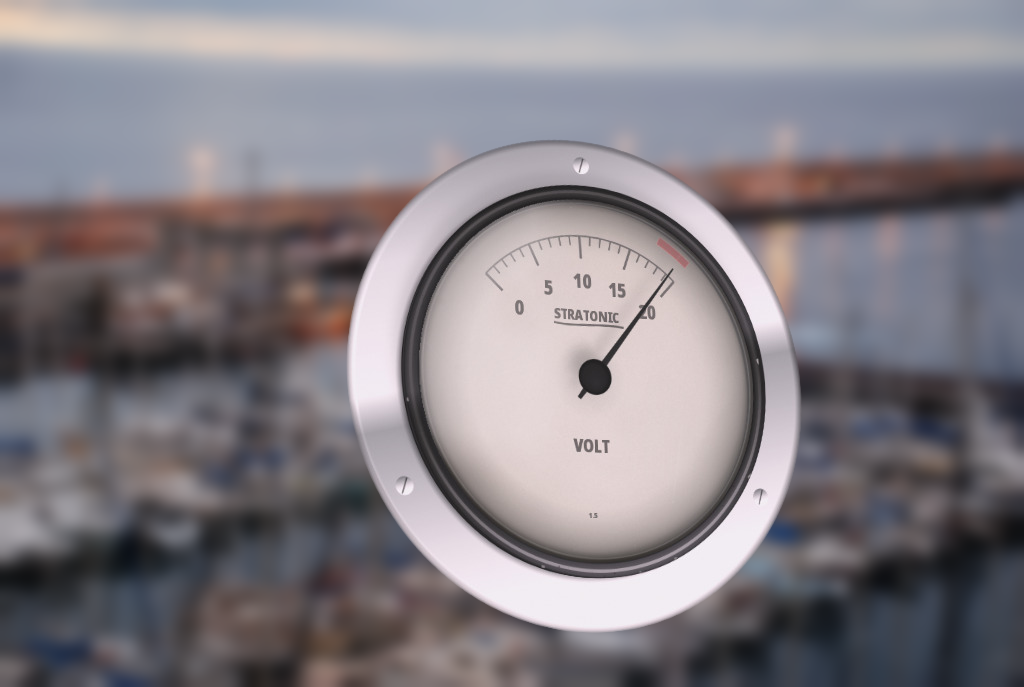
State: 19 V
